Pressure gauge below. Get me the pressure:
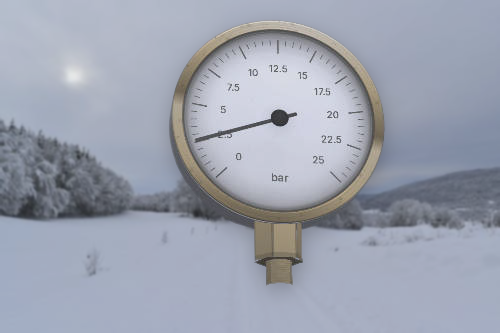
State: 2.5 bar
